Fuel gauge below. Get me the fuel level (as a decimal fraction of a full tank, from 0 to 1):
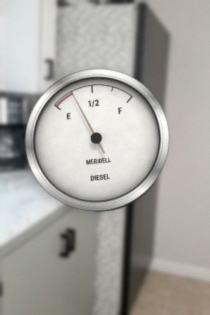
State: 0.25
